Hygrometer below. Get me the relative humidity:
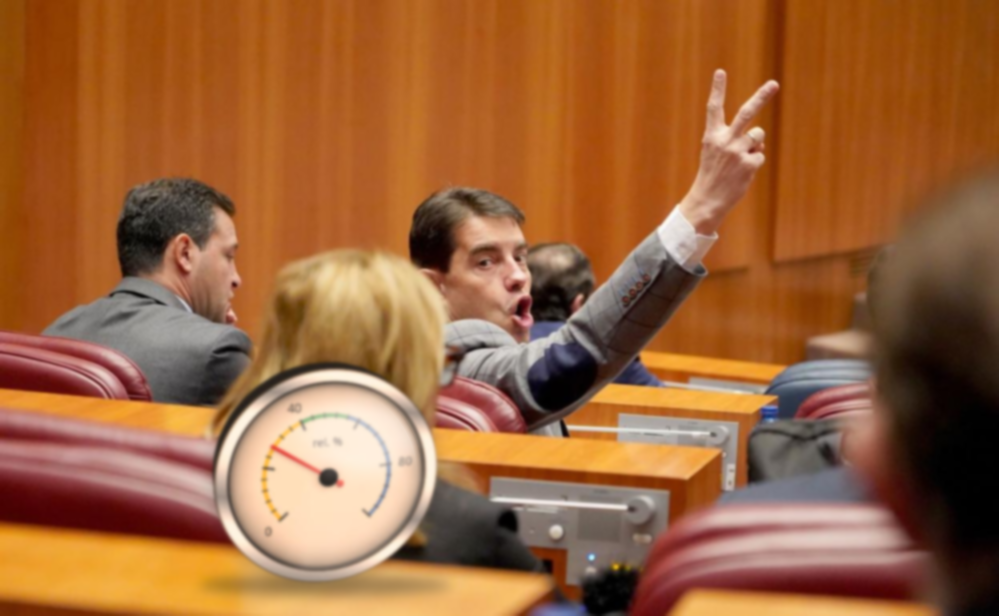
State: 28 %
